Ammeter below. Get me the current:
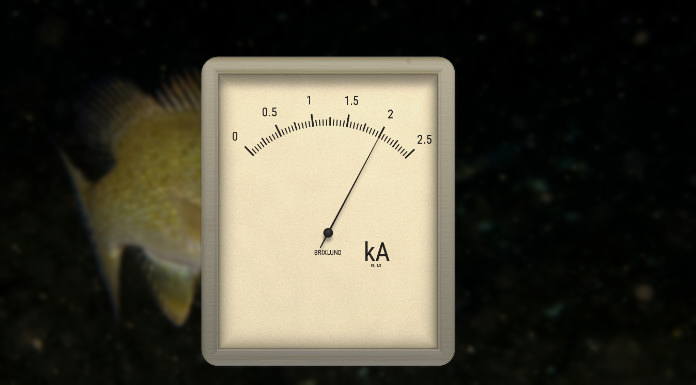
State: 2 kA
